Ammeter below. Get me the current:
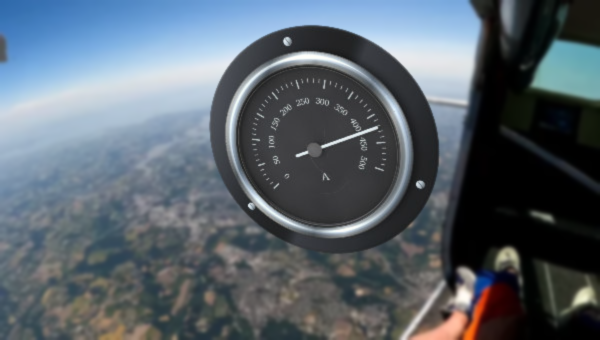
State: 420 A
